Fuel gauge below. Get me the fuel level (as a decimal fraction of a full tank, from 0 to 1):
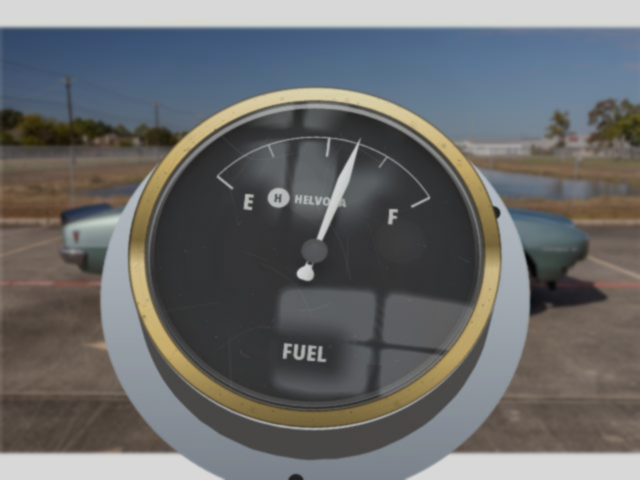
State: 0.625
